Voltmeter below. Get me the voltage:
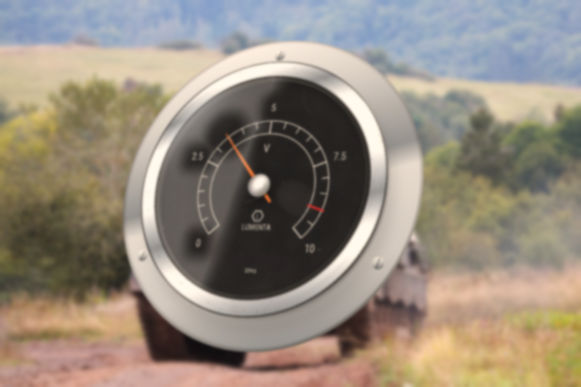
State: 3.5 V
